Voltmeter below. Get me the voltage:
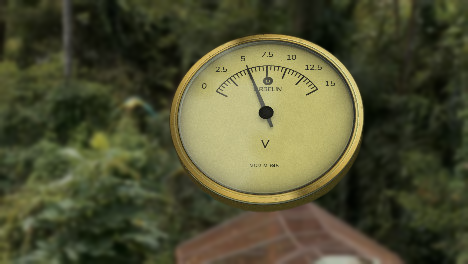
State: 5 V
